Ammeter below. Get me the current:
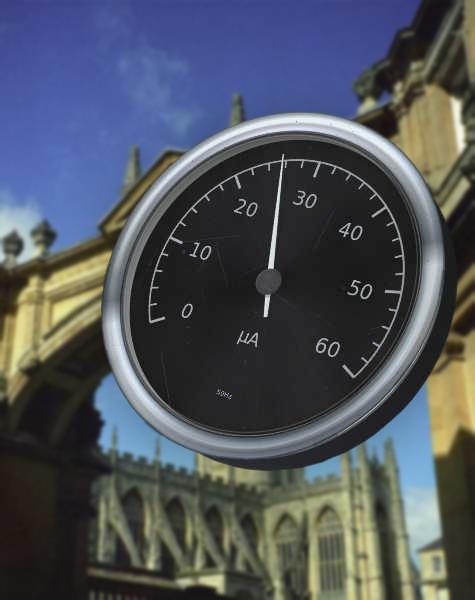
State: 26 µA
